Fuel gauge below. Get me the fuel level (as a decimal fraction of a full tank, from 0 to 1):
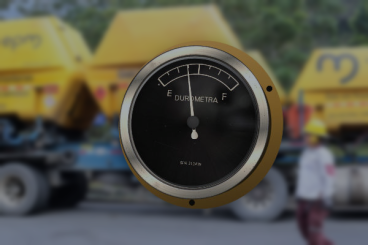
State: 0.375
